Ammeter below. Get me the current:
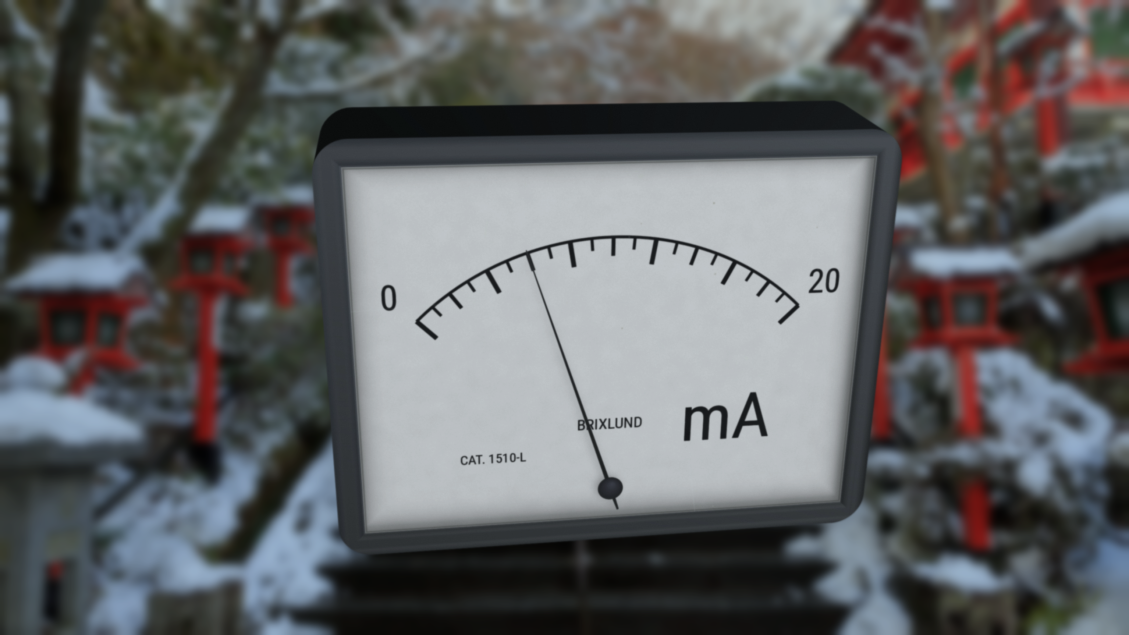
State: 6 mA
